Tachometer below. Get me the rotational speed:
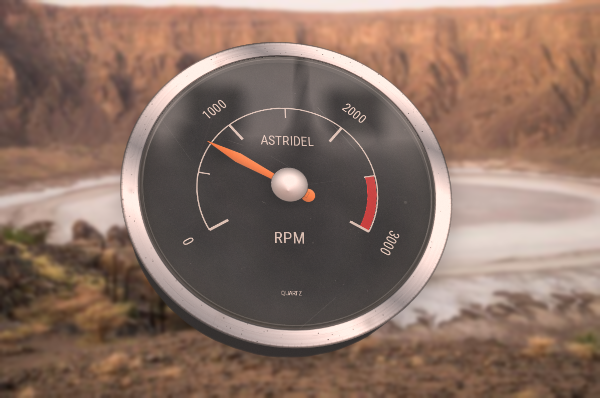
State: 750 rpm
